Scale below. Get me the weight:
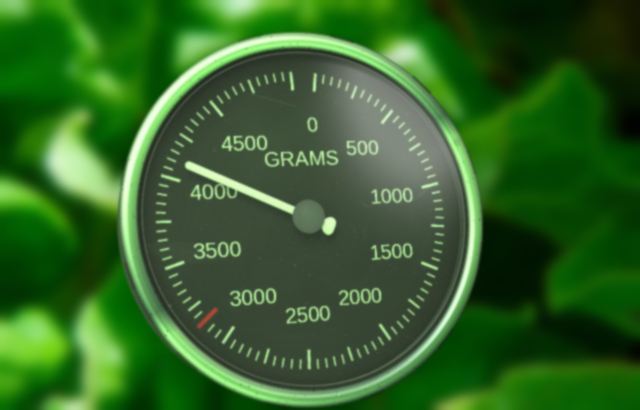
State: 4100 g
